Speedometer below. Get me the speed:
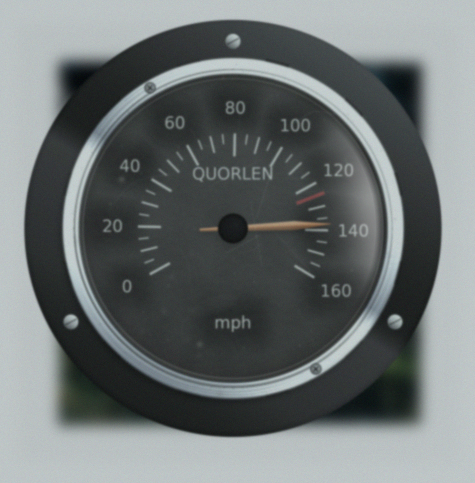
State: 137.5 mph
